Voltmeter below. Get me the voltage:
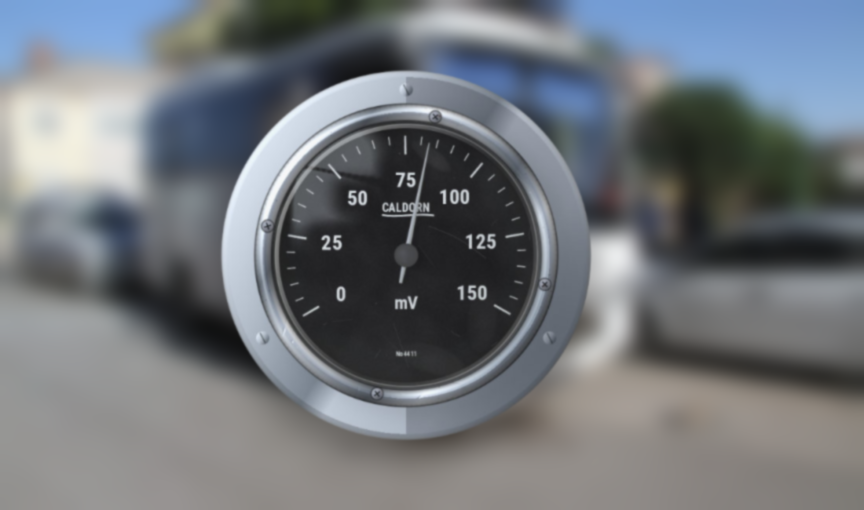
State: 82.5 mV
